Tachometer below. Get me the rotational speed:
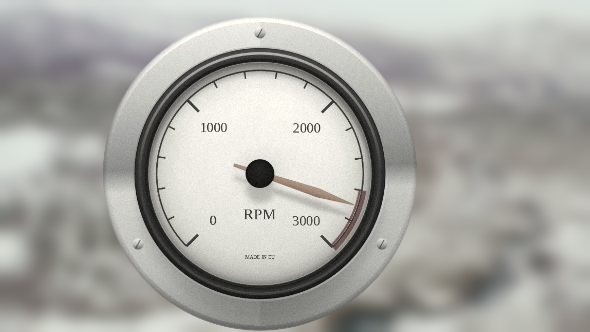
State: 2700 rpm
